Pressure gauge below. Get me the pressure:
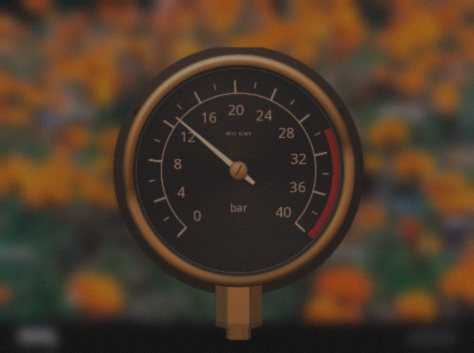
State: 13 bar
